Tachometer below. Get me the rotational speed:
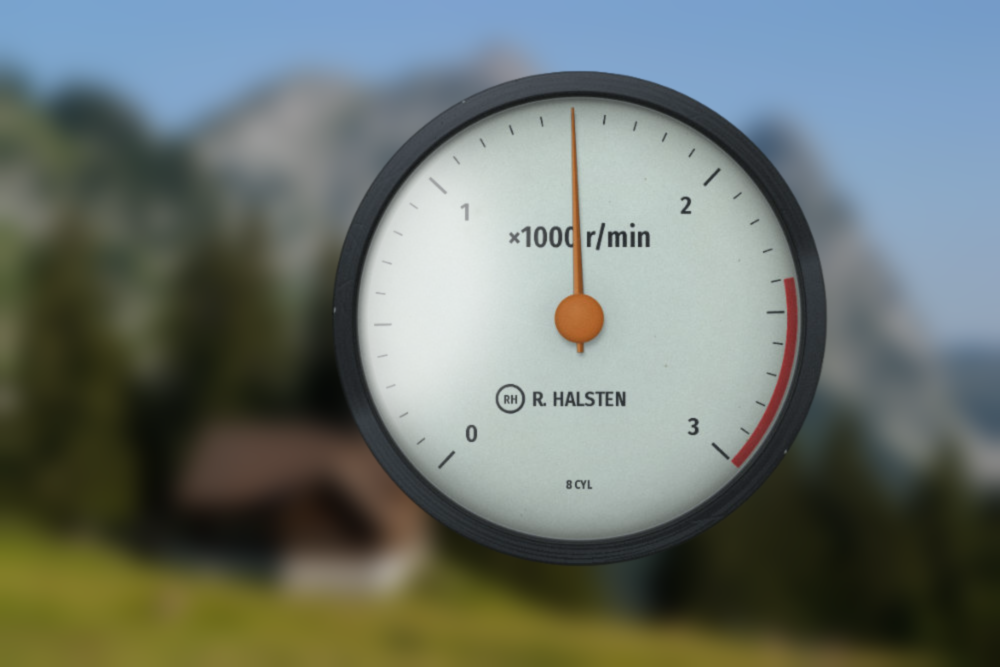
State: 1500 rpm
